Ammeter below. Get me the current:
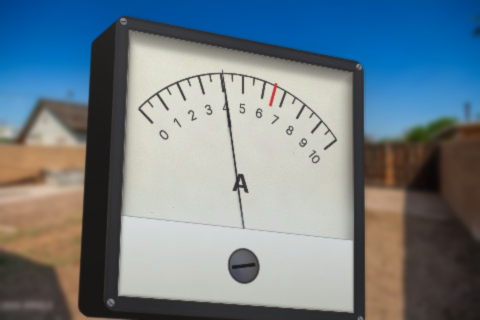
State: 4 A
